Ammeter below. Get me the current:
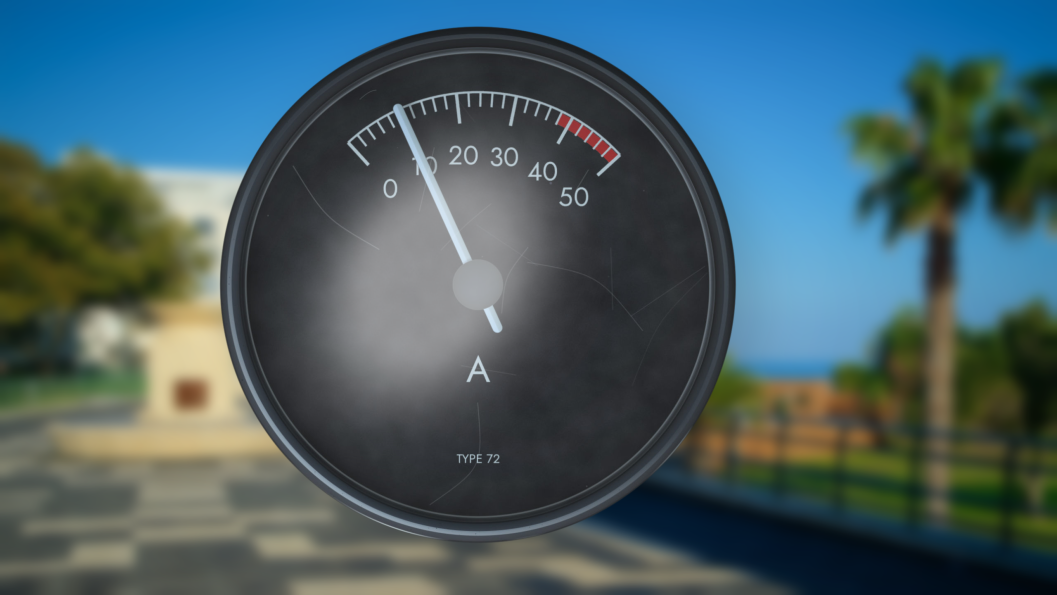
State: 10 A
